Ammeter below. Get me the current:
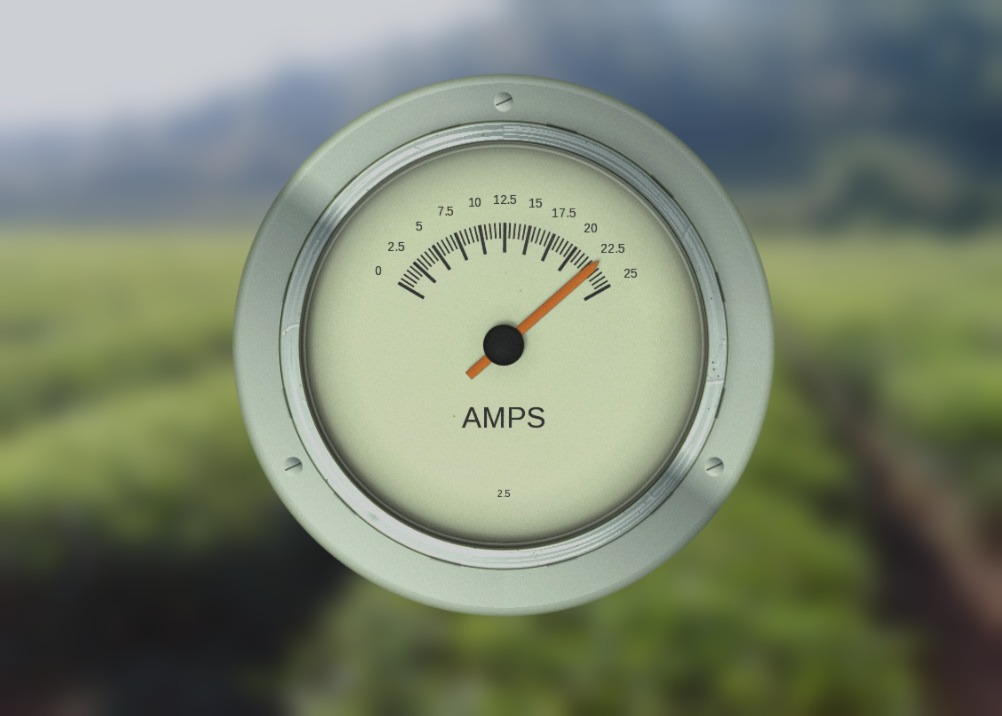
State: 22.5 A
